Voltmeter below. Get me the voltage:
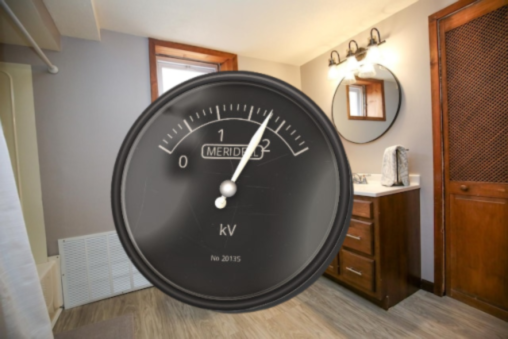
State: 1.8 kV
